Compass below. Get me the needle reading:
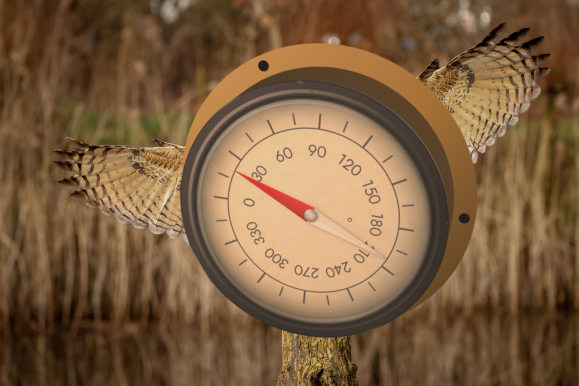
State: 22.5 °
